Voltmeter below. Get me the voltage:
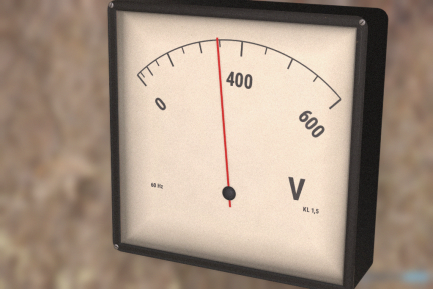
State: 350 V
